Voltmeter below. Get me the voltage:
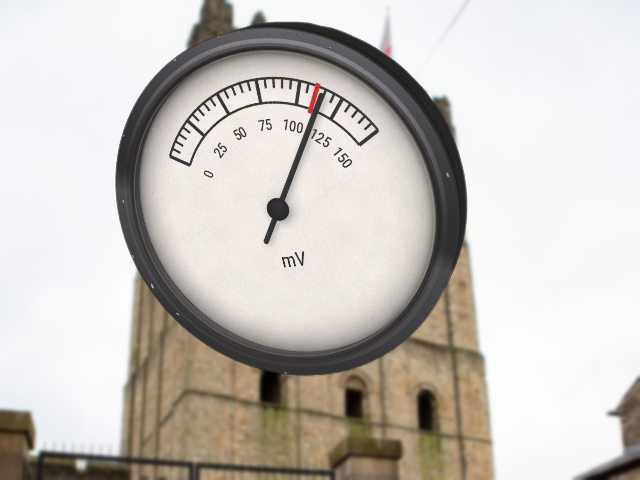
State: 115 mV
